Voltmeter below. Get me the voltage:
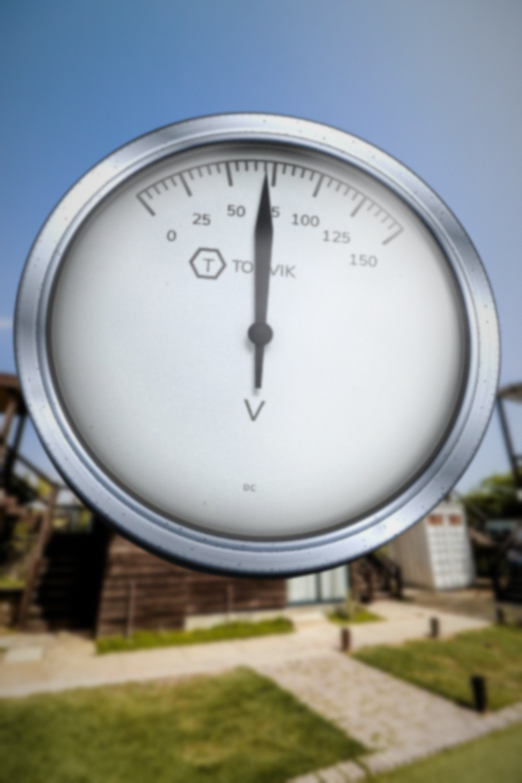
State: 70 V
